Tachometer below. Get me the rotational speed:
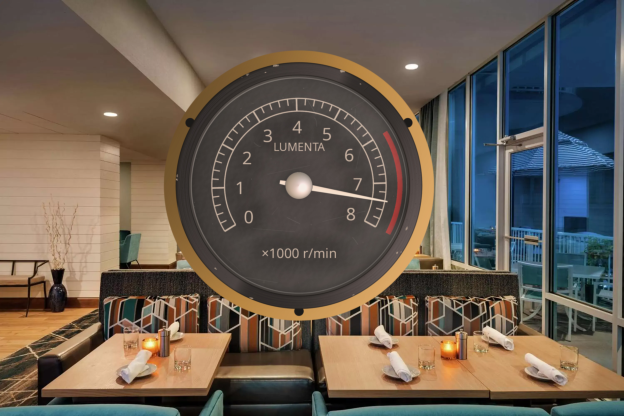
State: 7400 rpm
